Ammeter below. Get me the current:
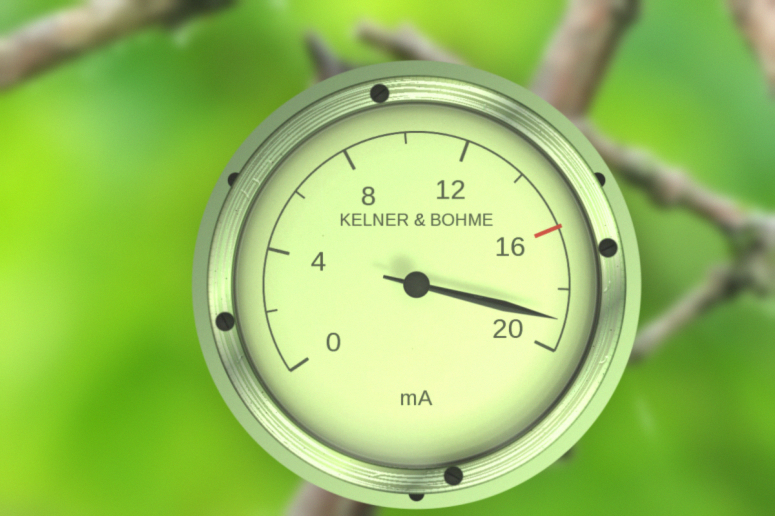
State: 19 mA
